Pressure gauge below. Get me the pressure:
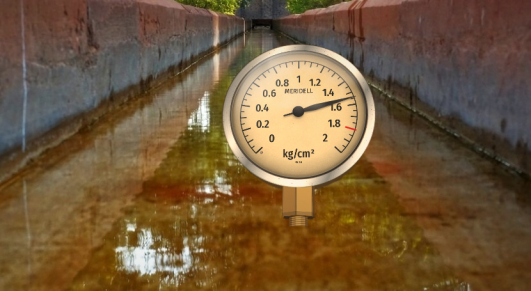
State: 1.55 kg/cm²
